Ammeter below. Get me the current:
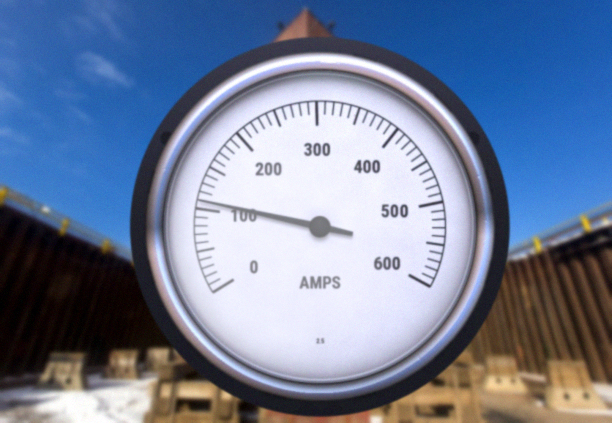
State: 110 A
